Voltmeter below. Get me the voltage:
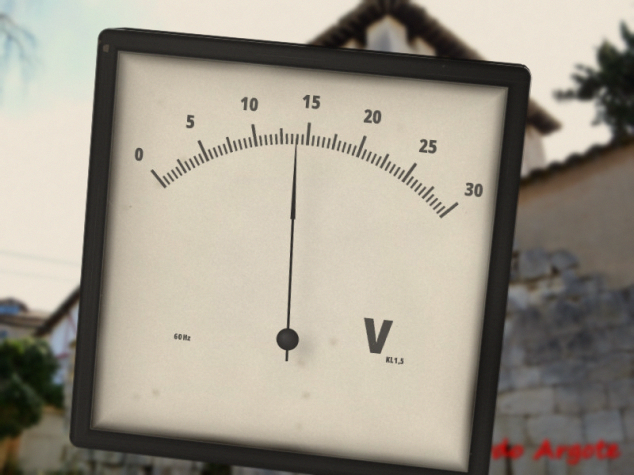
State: 14 V
